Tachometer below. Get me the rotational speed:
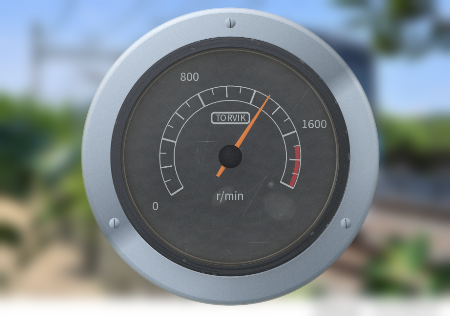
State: 1300 rpm
